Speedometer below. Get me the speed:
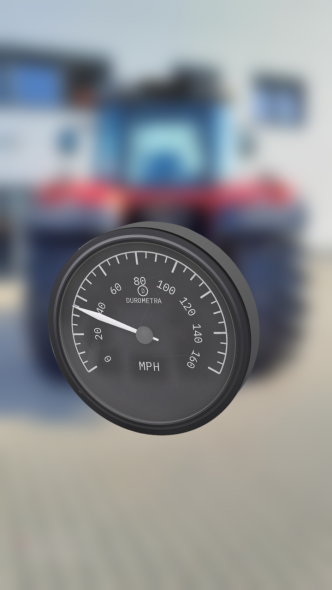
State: 35 mph
